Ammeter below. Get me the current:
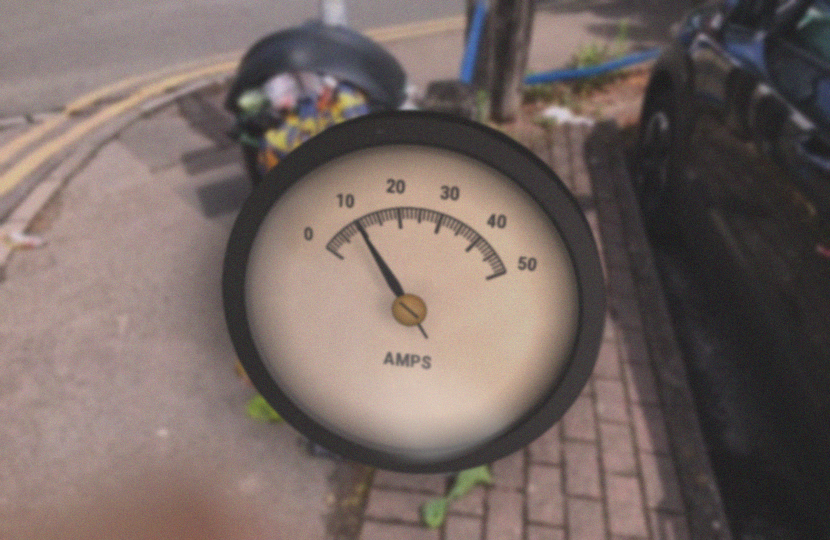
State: 10 A
